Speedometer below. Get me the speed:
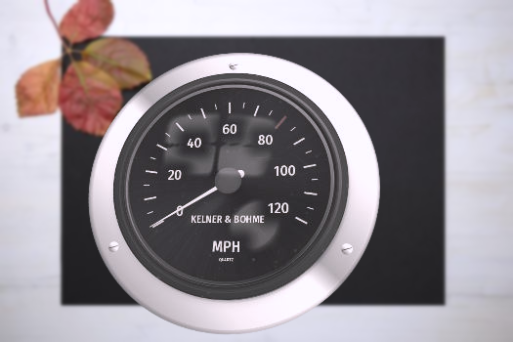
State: 0 mph
